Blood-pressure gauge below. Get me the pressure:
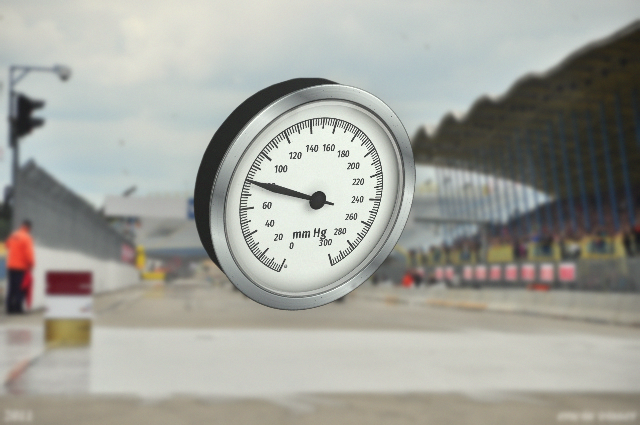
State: 80 mmHg
